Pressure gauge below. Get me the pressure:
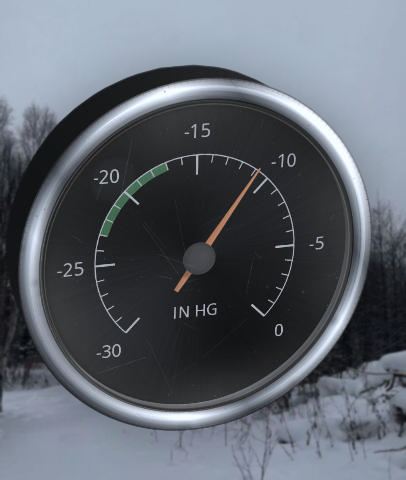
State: -11 inHg
